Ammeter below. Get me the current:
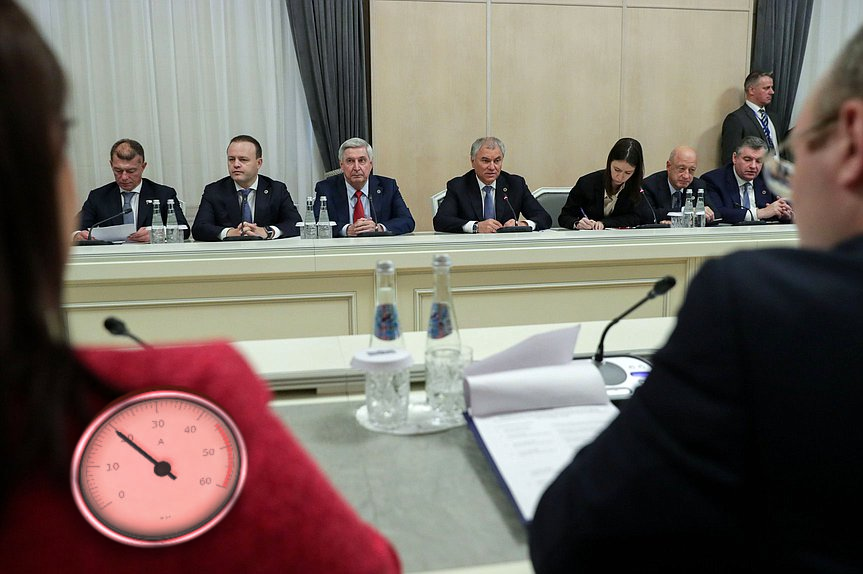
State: 20 A
